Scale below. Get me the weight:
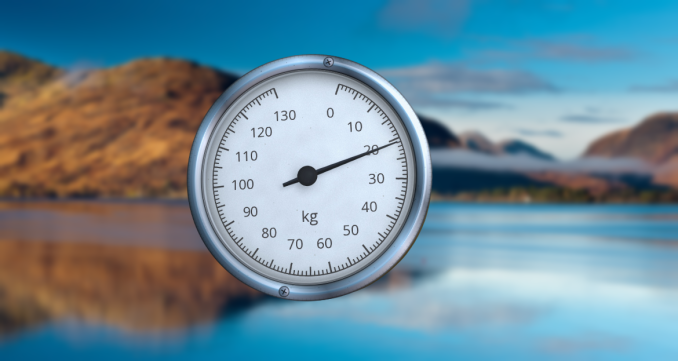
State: 21 kg
